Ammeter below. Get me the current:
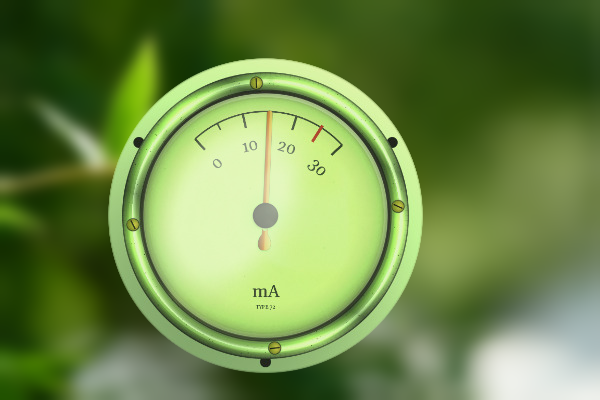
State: 15 mA
